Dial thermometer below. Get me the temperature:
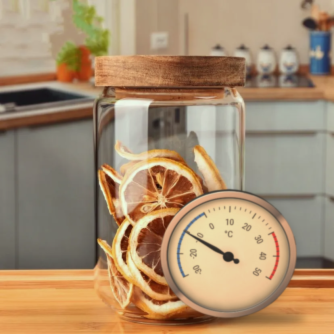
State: -10 °C
